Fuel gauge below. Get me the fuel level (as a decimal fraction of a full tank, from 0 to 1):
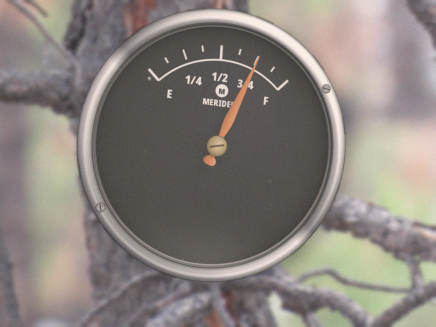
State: 0.75
